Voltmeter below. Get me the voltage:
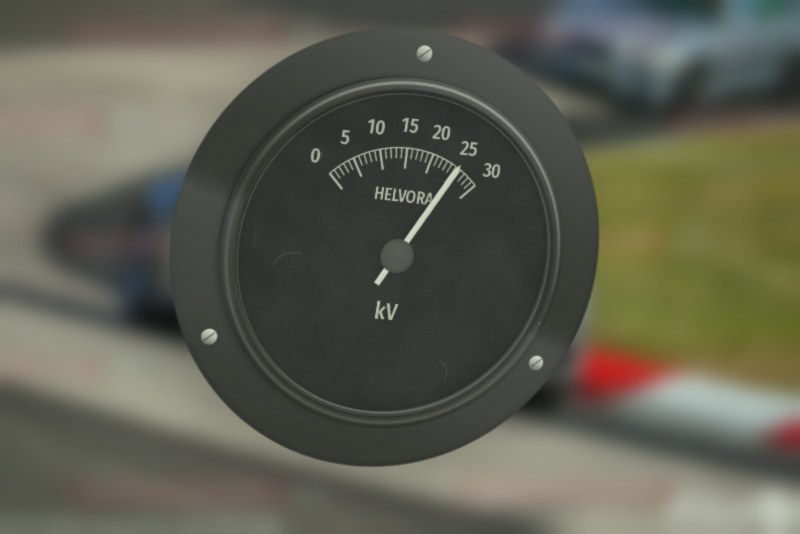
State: 25 kV
